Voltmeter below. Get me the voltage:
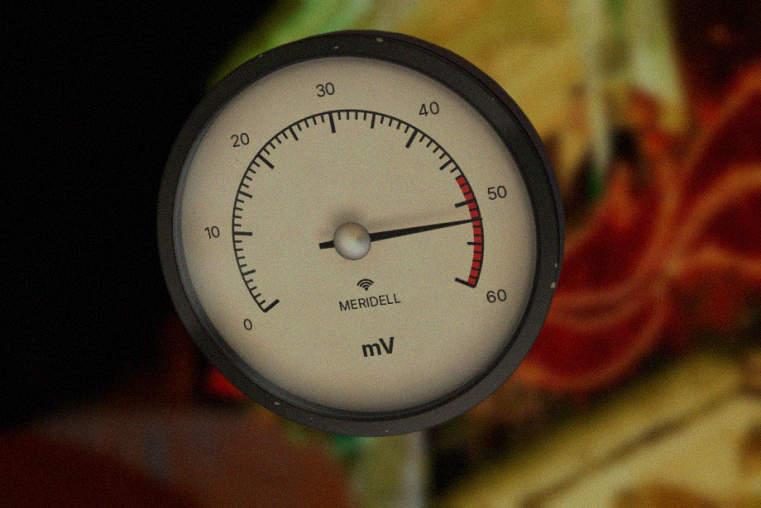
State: 52 mV
